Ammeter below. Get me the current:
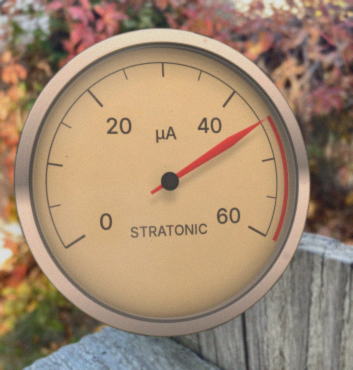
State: 45 µA
